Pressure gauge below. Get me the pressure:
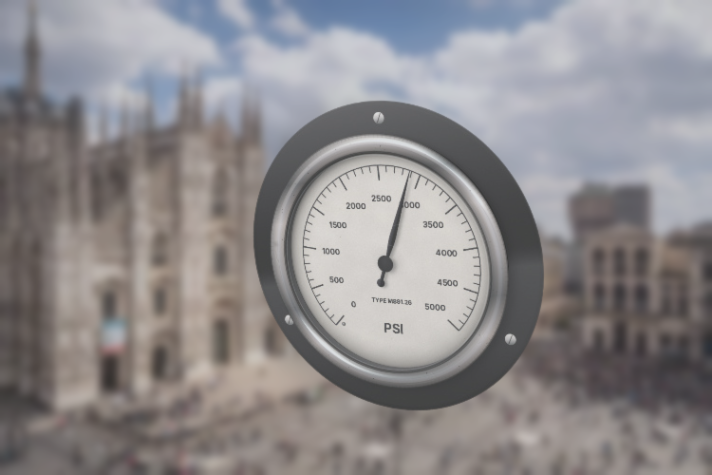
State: 2900 psi
